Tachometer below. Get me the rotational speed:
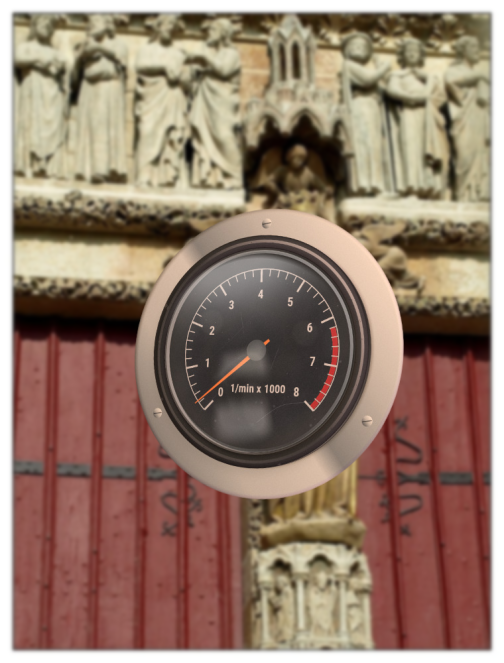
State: 200 rpm
